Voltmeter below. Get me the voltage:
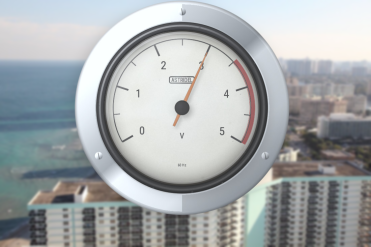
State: 3 V
